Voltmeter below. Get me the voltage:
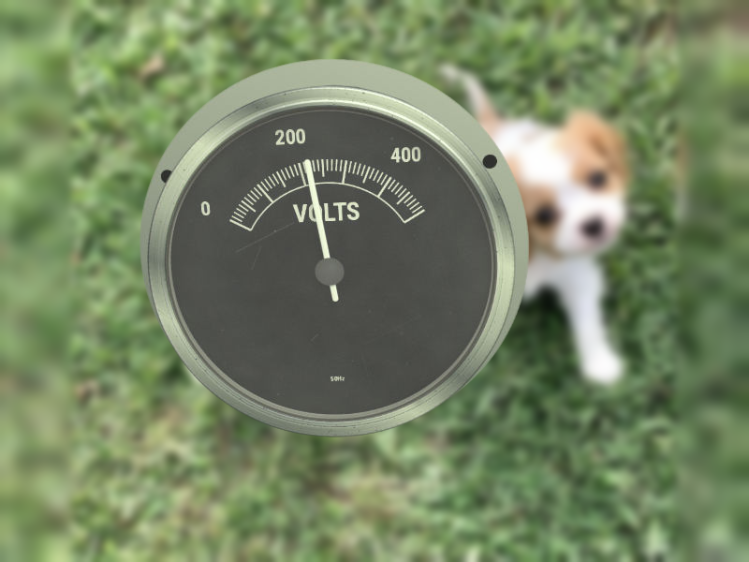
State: 220 V
